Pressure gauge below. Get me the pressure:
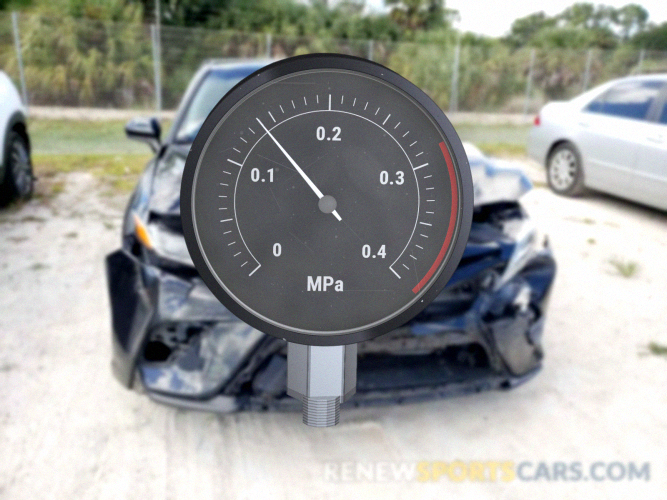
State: 0.14 MPa
